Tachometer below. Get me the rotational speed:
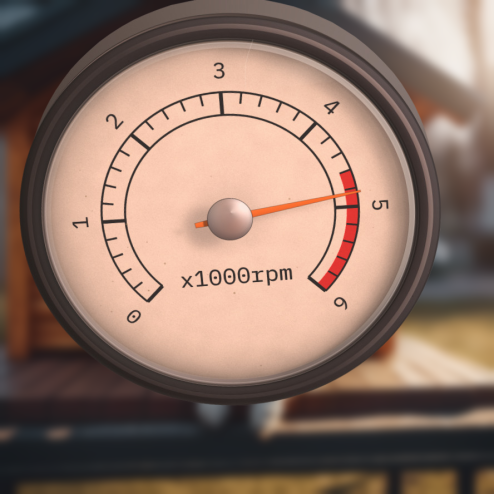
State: 4800 rpm
